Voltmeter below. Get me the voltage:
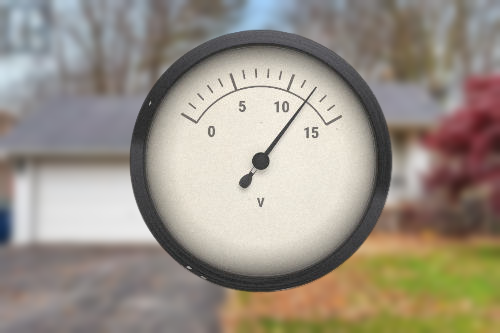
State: 12 V
